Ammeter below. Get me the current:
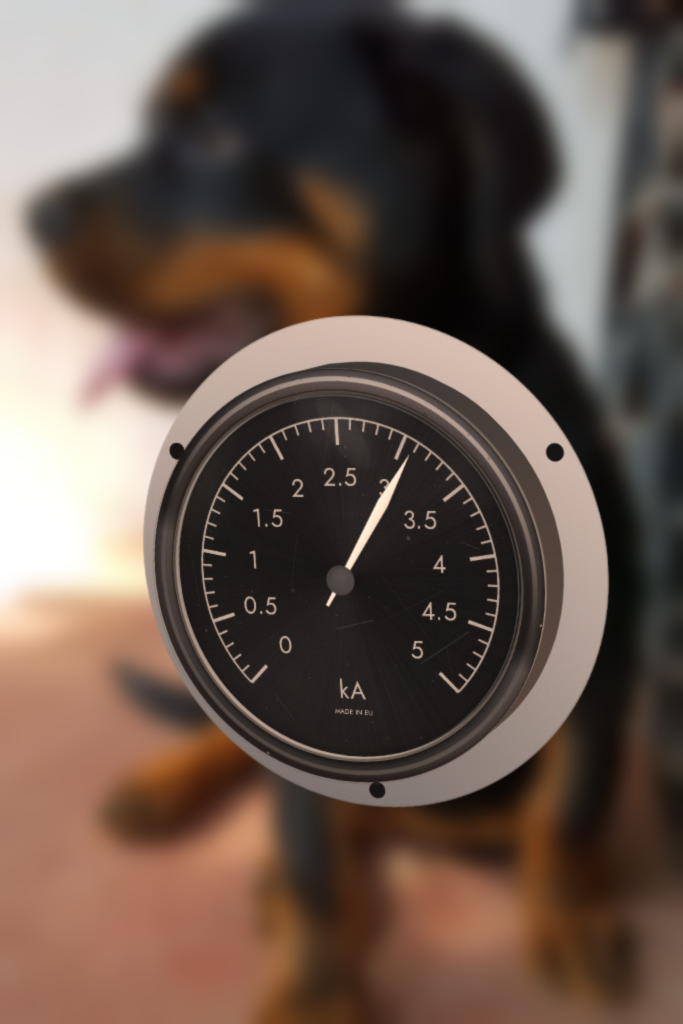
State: 3.1 kA
